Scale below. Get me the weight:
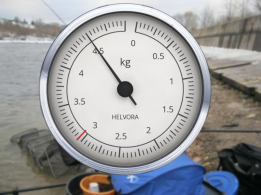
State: 4.5 kg
